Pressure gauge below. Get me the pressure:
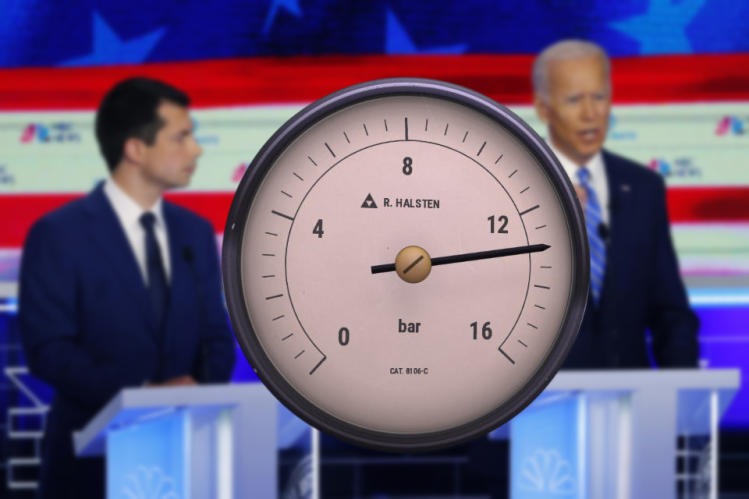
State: 13 bar
